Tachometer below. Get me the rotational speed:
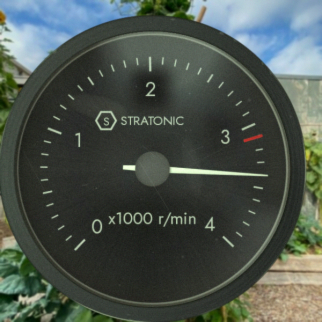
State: 3400 rpm
